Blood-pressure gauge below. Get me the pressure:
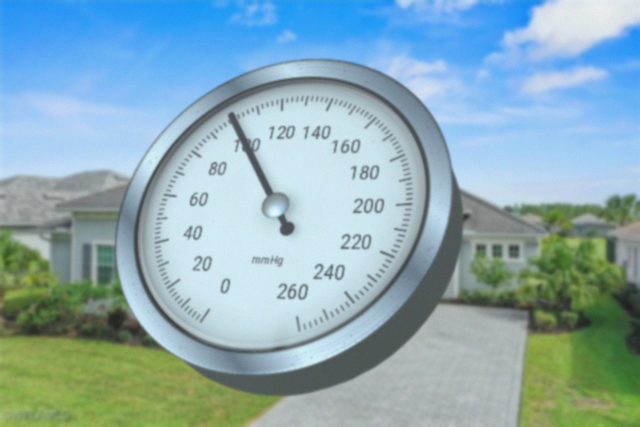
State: 100 mmHg
